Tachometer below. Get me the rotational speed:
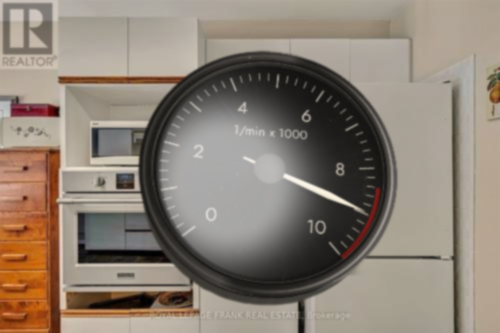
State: 9000 rpm
